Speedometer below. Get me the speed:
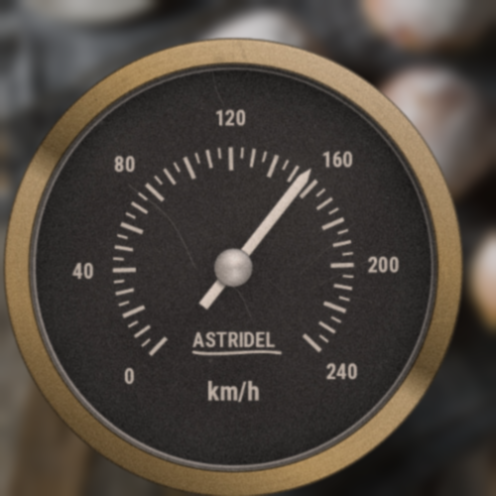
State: 155 km/h
